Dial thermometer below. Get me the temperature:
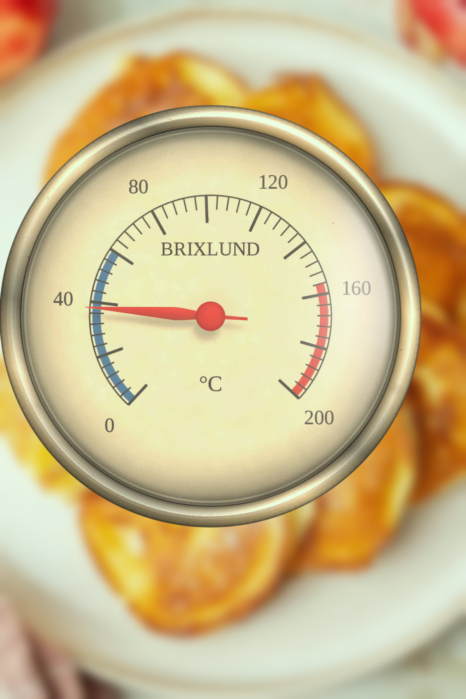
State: 38 °C
